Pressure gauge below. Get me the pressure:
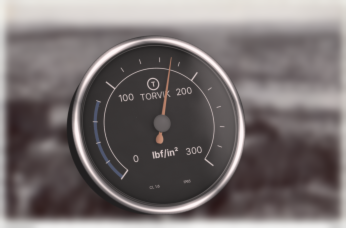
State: 170 psi
